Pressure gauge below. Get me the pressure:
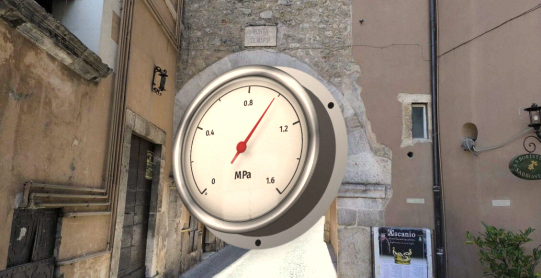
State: 1 MPa
